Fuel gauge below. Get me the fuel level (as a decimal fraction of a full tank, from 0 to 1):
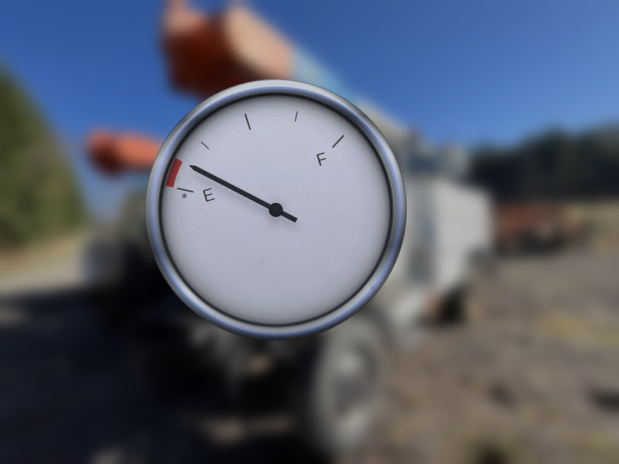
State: 0.125
